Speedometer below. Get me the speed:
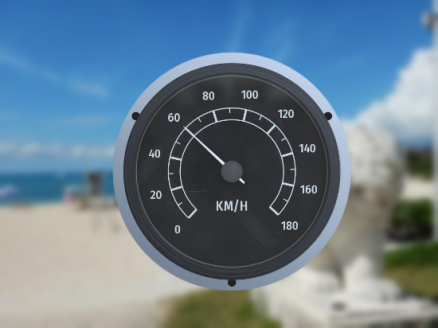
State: 60 km/h
